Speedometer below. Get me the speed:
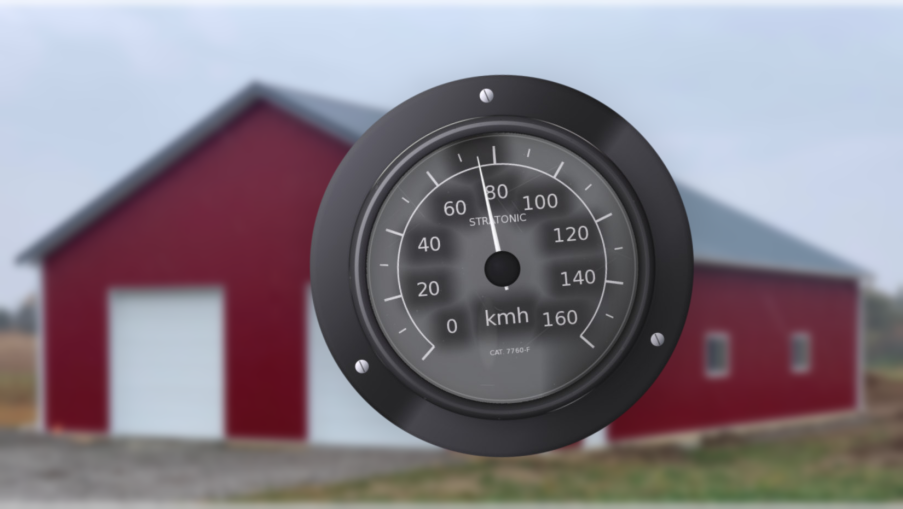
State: 75 km/h
